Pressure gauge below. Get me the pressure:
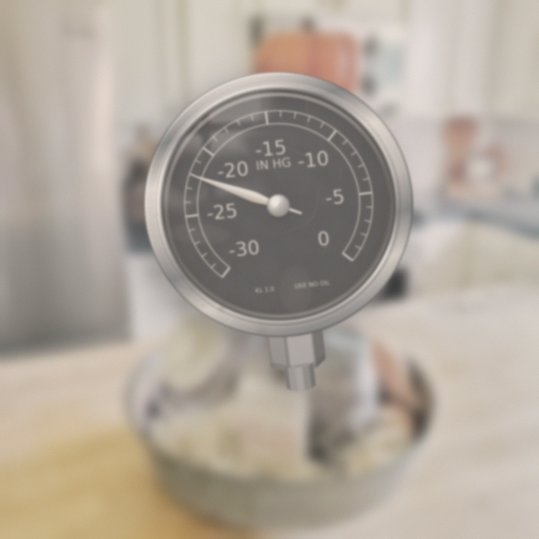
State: -22 inHg
